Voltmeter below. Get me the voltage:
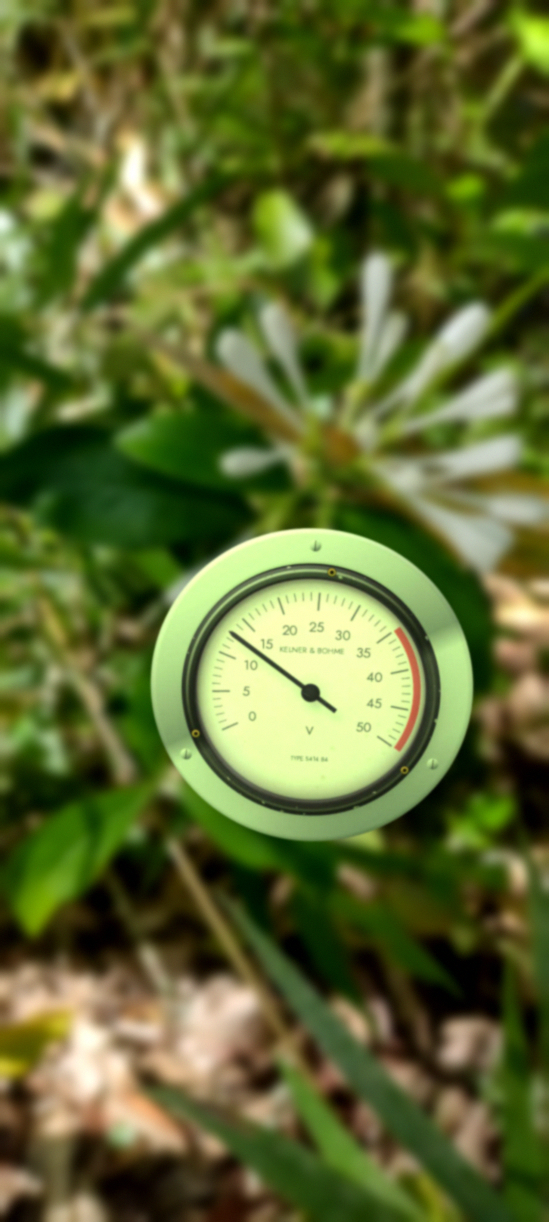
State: 13 V
